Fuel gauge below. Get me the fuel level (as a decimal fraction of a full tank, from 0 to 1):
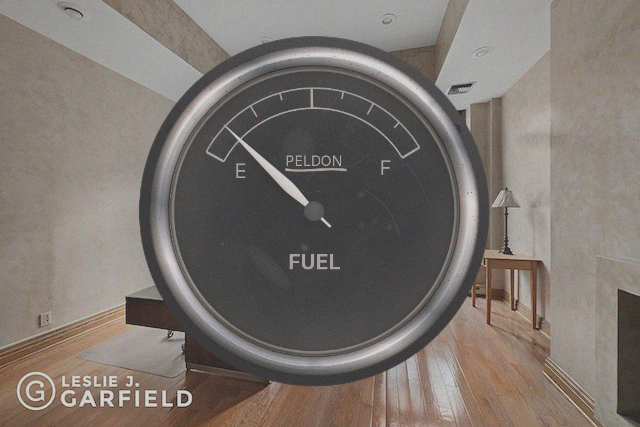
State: 0.125
